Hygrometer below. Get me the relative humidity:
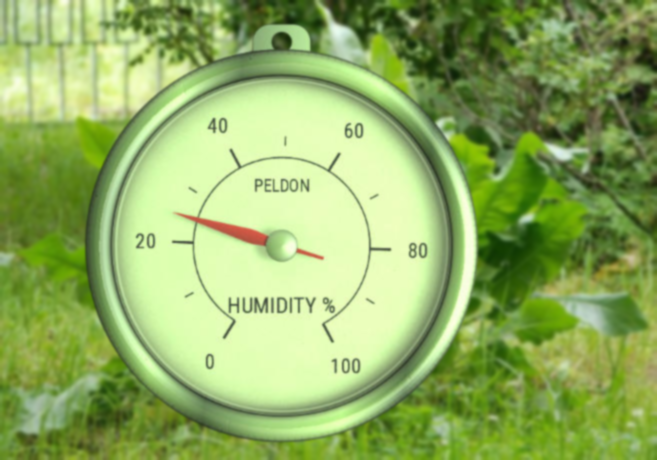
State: 25 %
